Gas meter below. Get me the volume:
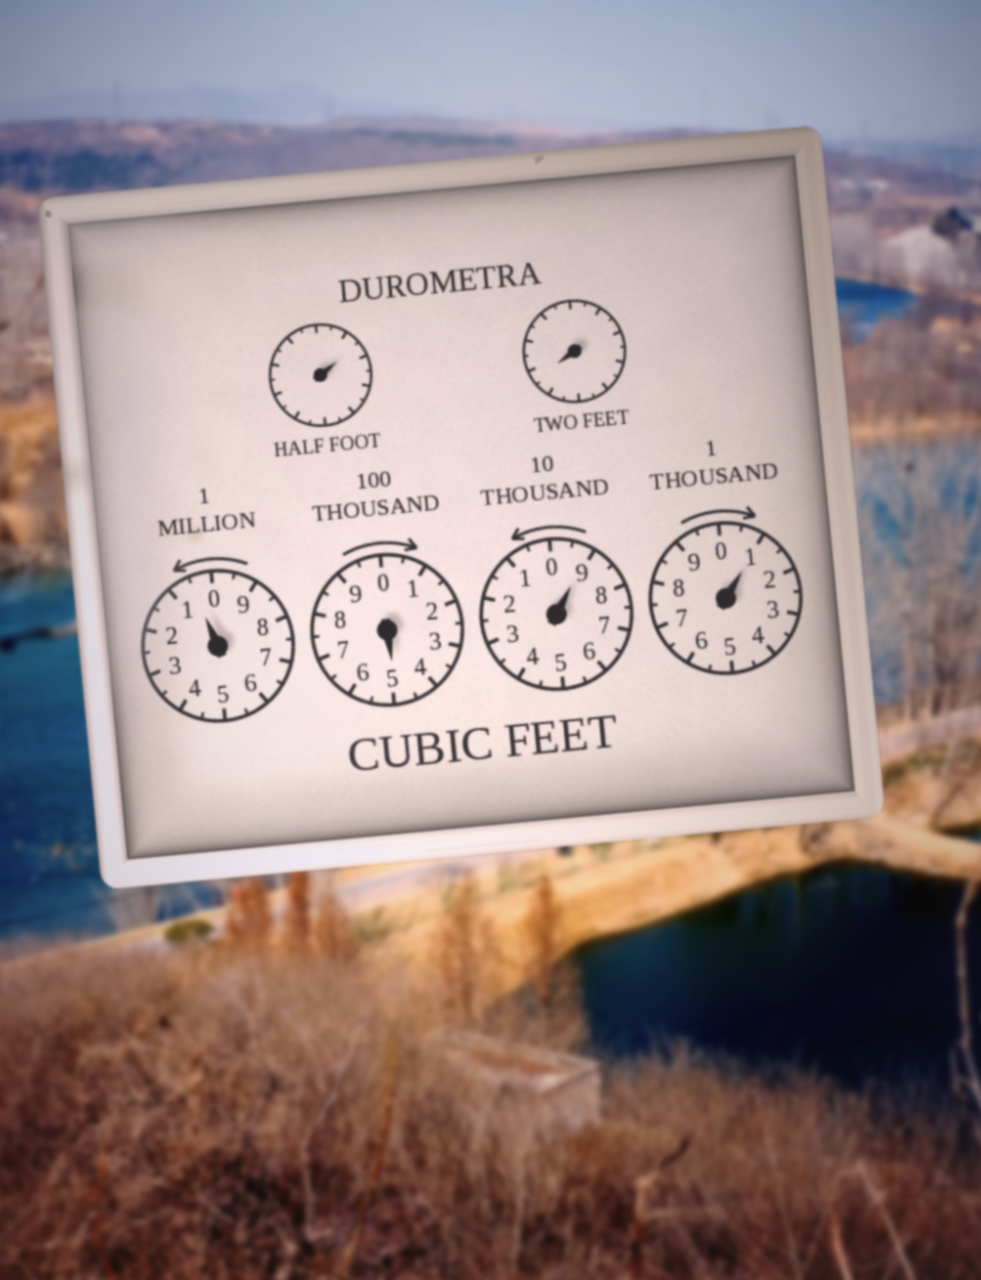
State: 49100 ft³
